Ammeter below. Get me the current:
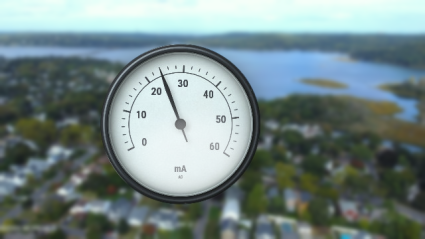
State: 24 mA
